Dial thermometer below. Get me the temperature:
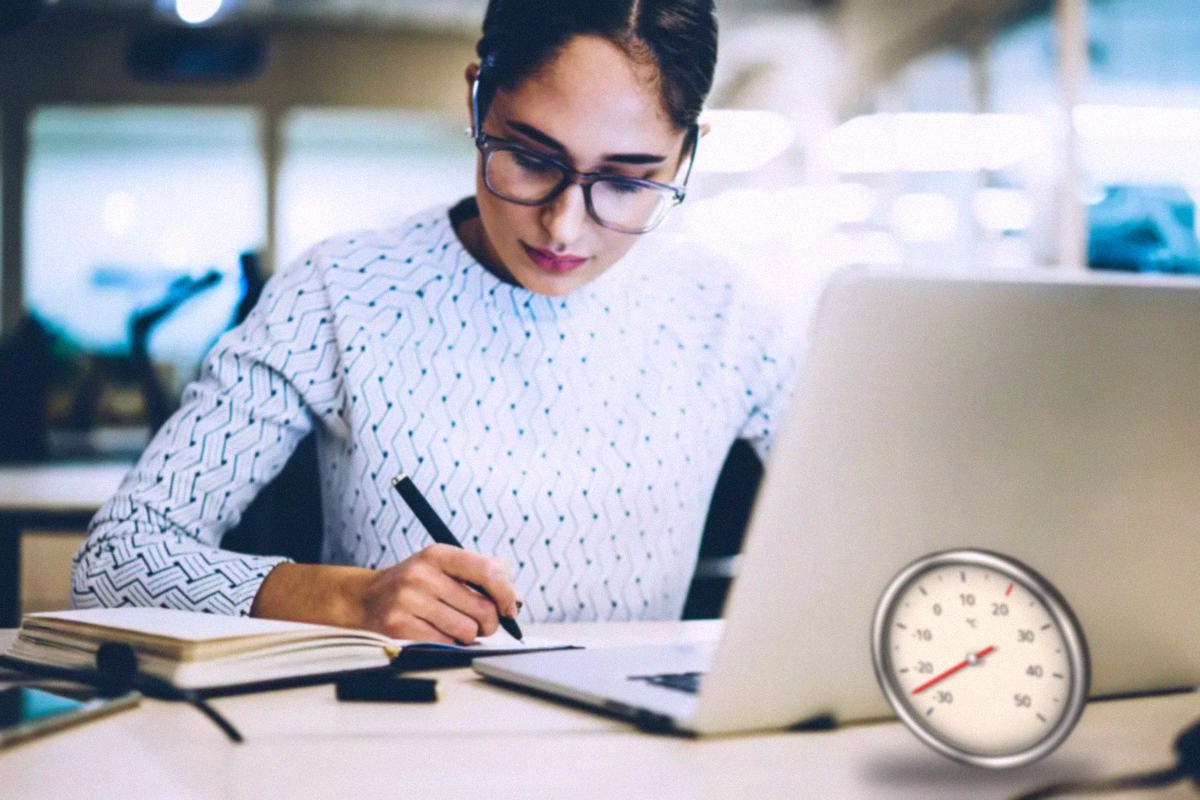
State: -25 °C
